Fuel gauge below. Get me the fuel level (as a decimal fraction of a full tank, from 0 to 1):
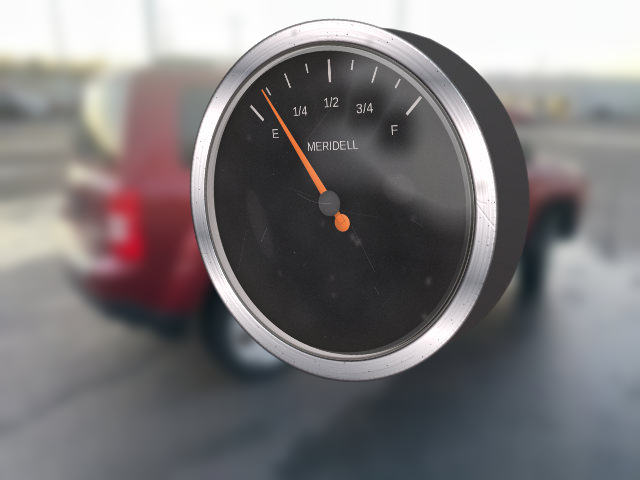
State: 0.125
